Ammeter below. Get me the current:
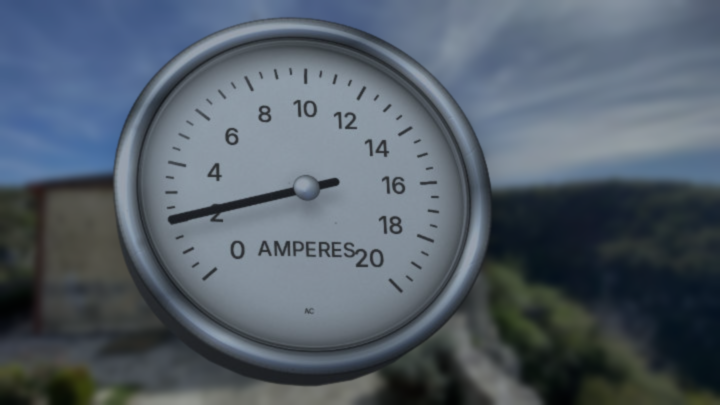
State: 2 A
